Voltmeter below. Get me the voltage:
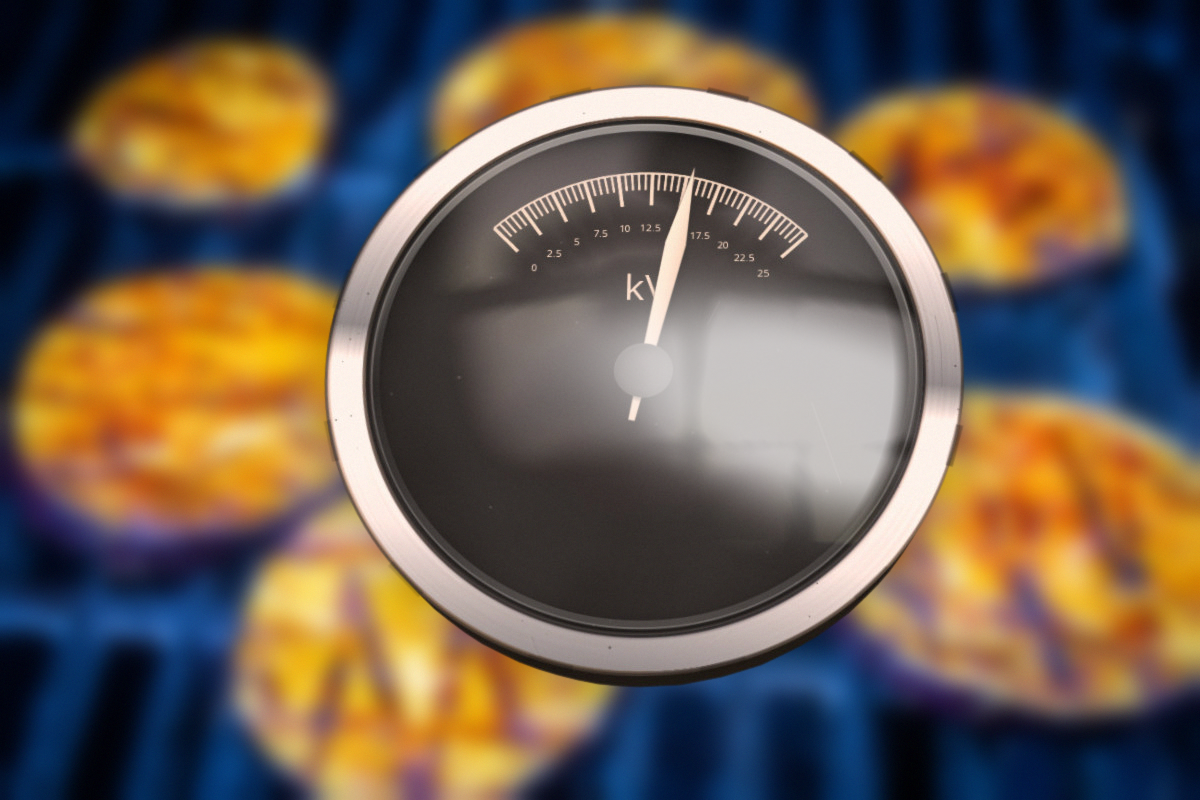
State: 15.5 kV
